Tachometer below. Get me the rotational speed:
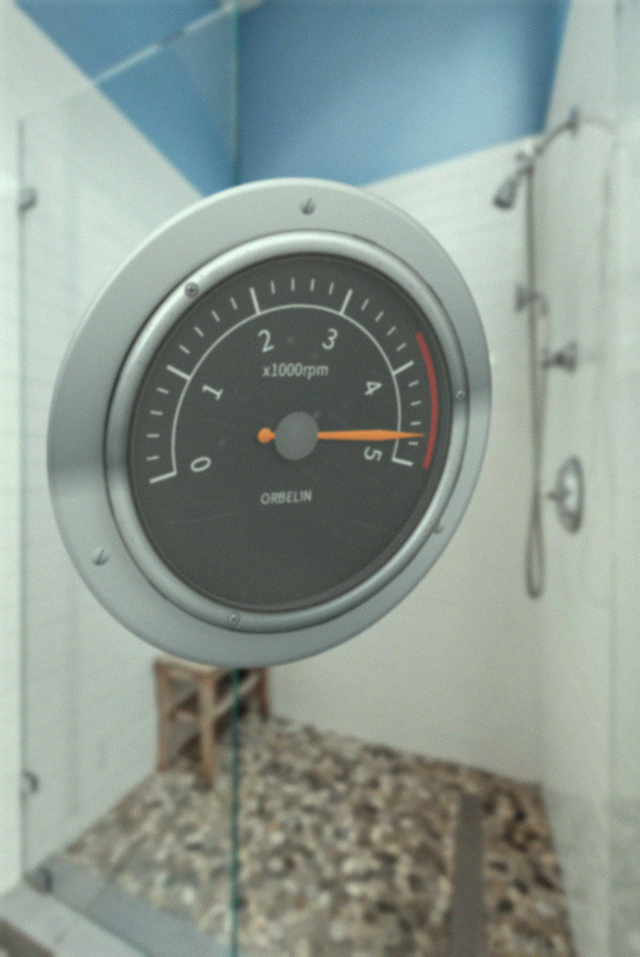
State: 4700 rpm
